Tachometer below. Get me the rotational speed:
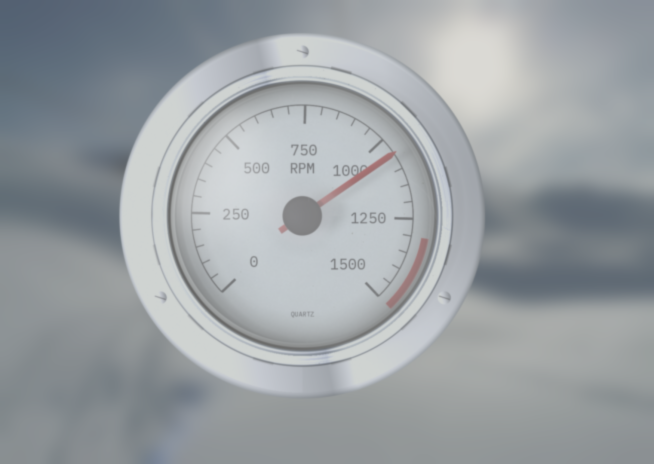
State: 1050 rpm
